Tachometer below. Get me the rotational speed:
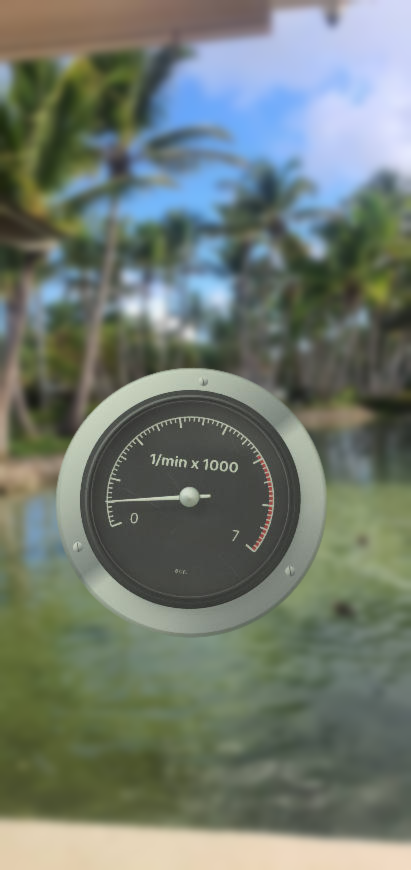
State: 500 rpm
